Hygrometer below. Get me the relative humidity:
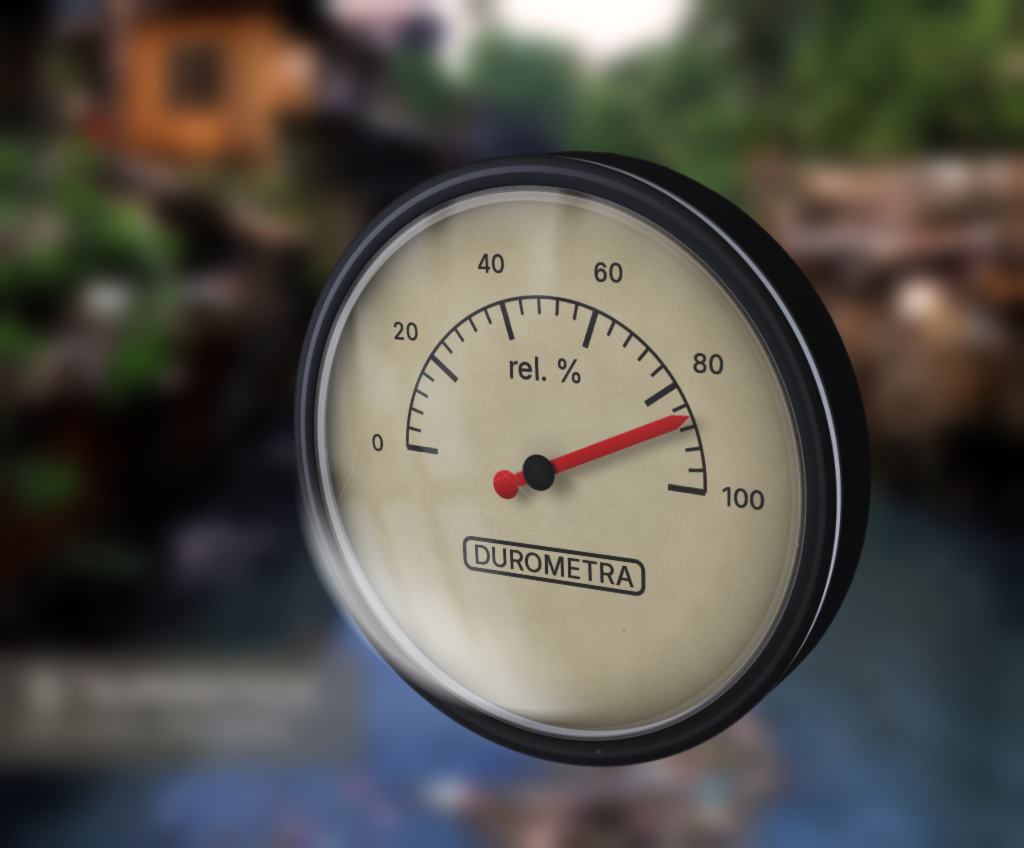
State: 86 %
